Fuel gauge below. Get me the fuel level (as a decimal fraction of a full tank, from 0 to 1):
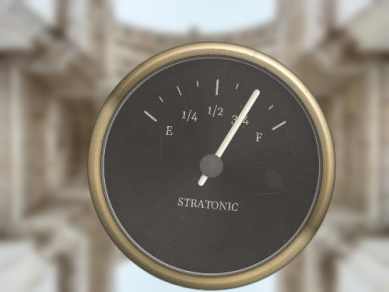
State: 0.75
